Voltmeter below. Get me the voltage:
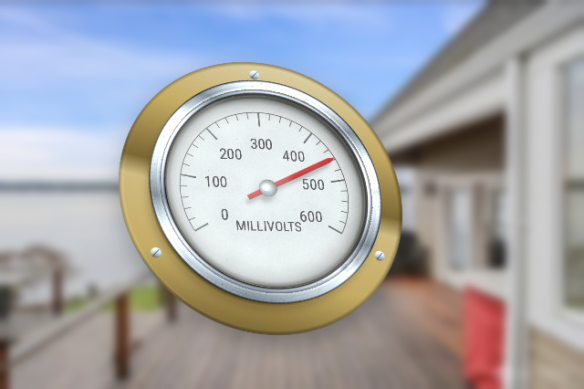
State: 460 mV
